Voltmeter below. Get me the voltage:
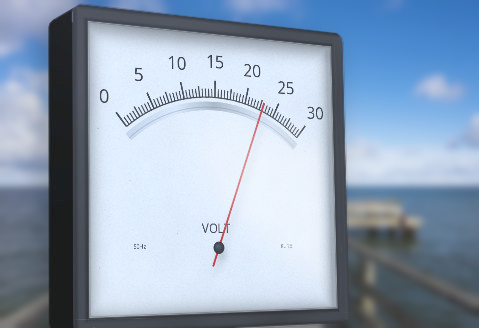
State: 22.5 V
